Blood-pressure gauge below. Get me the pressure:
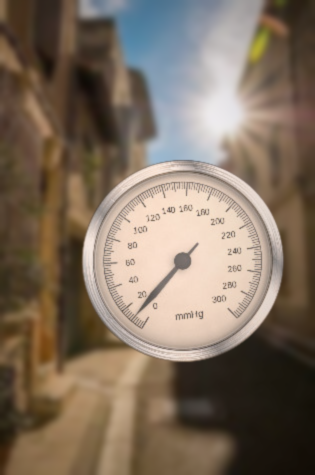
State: 10 mmHg
